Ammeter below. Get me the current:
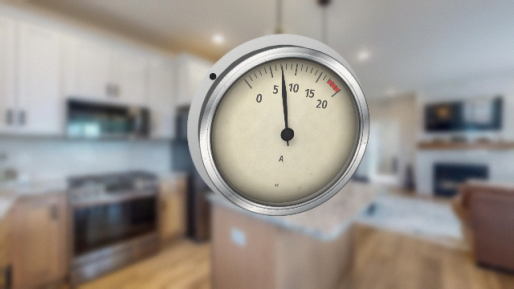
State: 7 A
